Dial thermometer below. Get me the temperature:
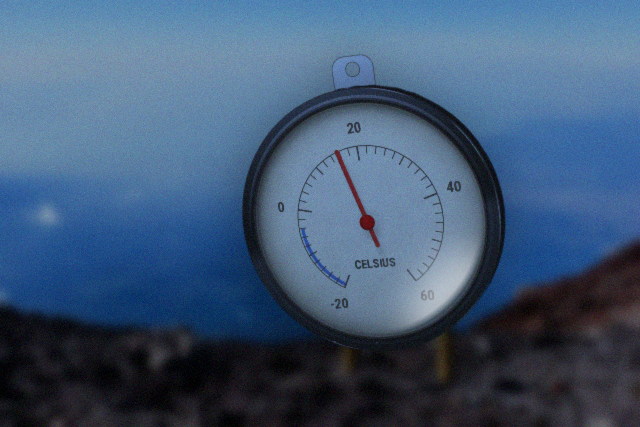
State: 16 °C
